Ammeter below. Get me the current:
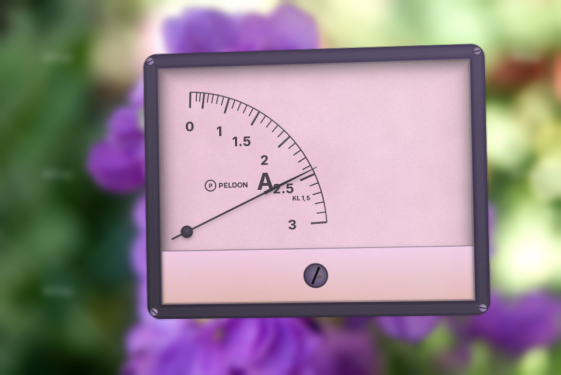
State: 2.45 A
